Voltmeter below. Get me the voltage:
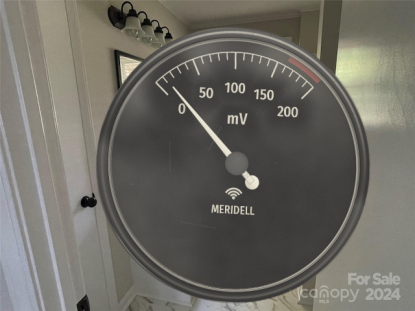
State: 10 mV
